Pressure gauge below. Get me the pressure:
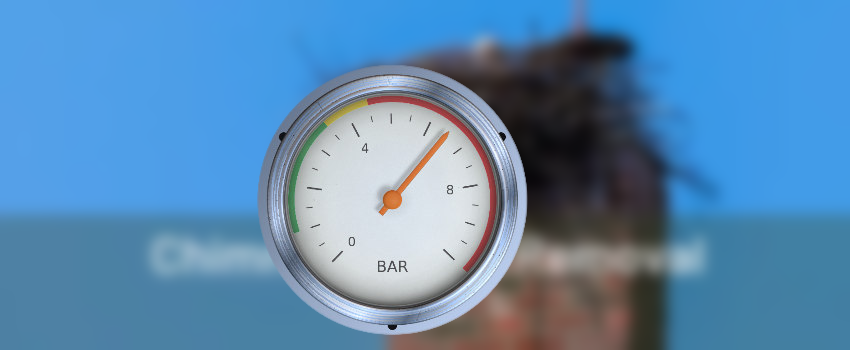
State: 6.5 bar
